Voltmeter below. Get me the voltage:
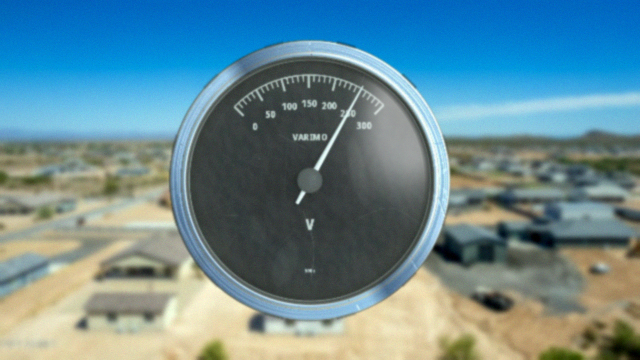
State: 250 V
